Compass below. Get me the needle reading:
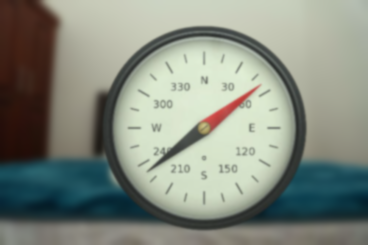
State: 52.5 °
